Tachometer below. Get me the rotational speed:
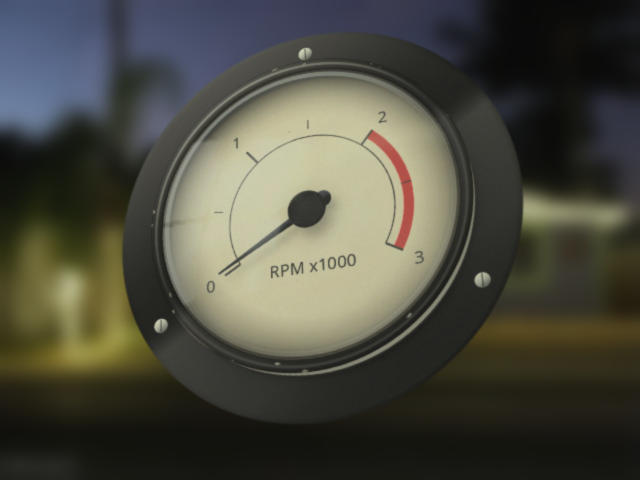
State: 0 rpm
